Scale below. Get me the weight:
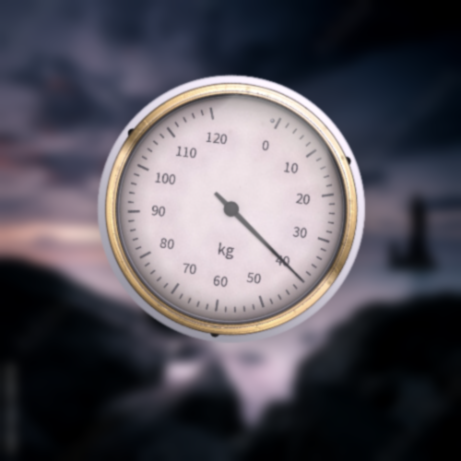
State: 40 kg
